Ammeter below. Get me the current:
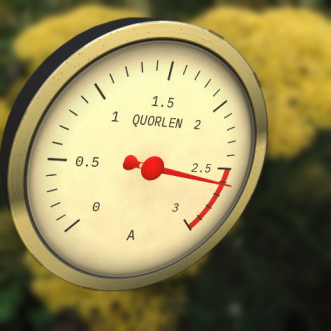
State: 2.6 A
